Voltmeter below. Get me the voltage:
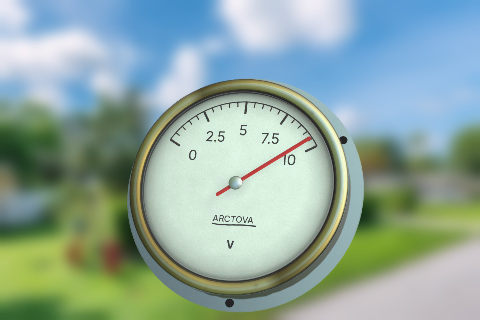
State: 9.5 V
